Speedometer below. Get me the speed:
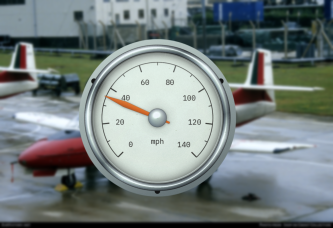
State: 35 mph
